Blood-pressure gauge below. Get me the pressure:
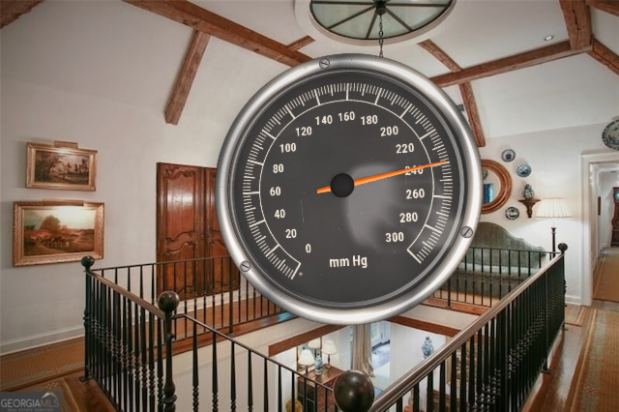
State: 240 mmHg
